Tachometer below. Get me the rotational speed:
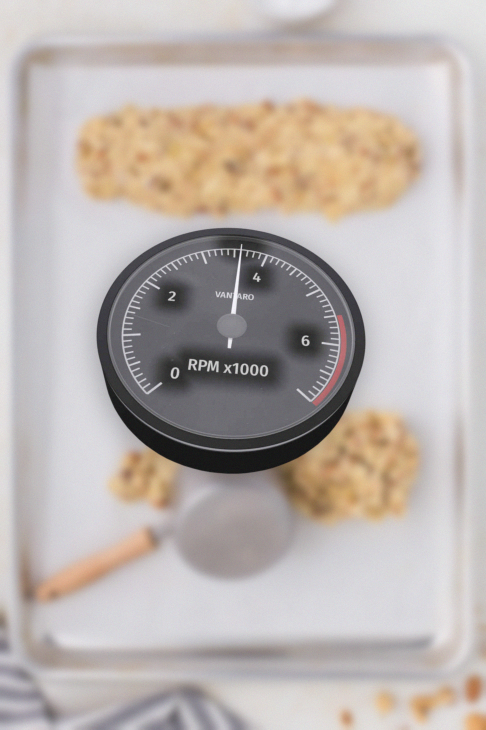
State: 3600 rpm
